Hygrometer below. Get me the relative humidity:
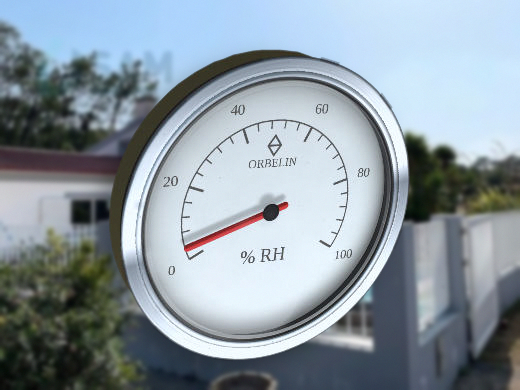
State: 4 %
